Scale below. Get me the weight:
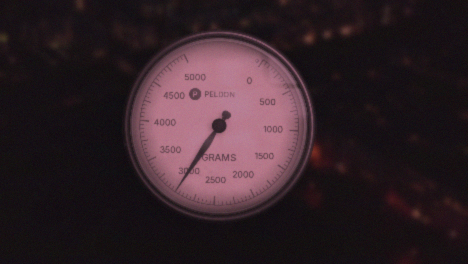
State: 3000 g
